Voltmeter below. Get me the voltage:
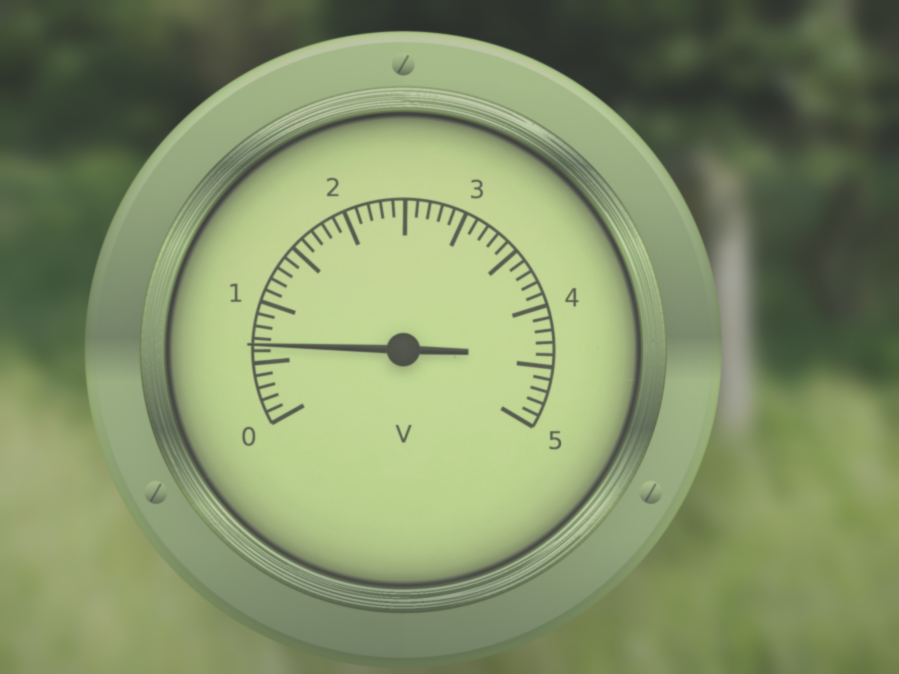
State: 0.65 V
